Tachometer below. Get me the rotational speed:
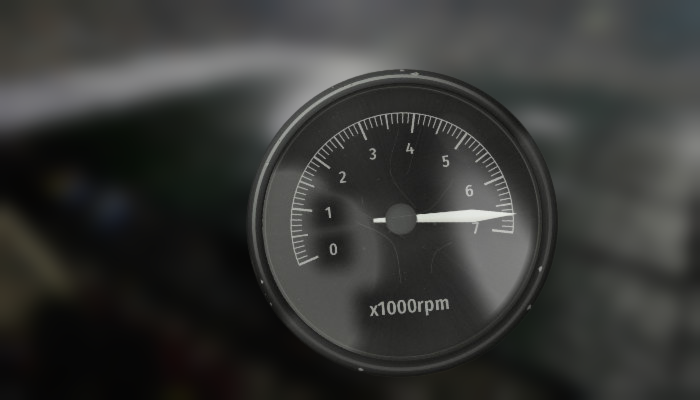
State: 6700 rpm
